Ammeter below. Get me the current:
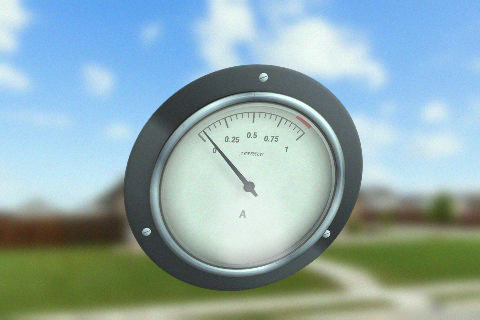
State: 0.05 A
